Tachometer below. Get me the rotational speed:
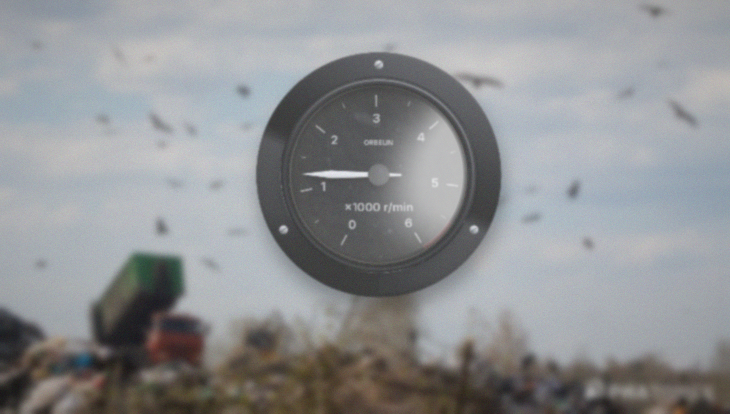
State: 1250 rpm
